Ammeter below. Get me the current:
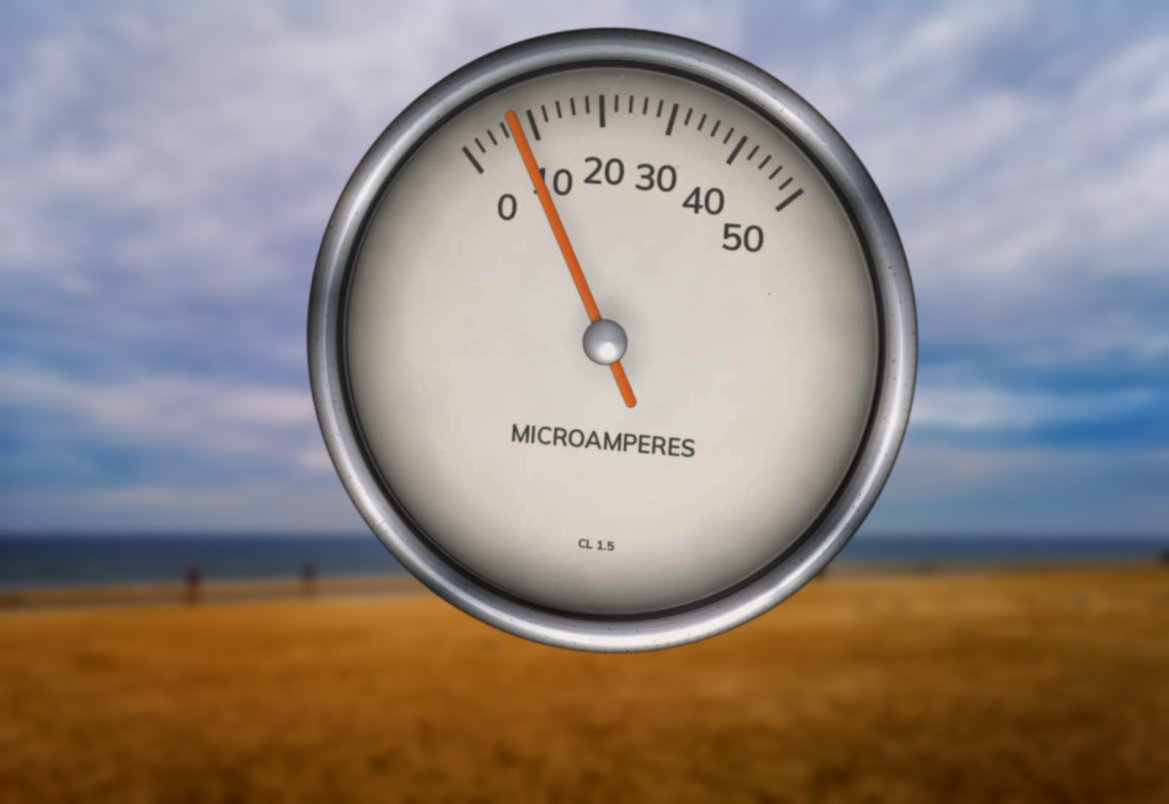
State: 8 µA
